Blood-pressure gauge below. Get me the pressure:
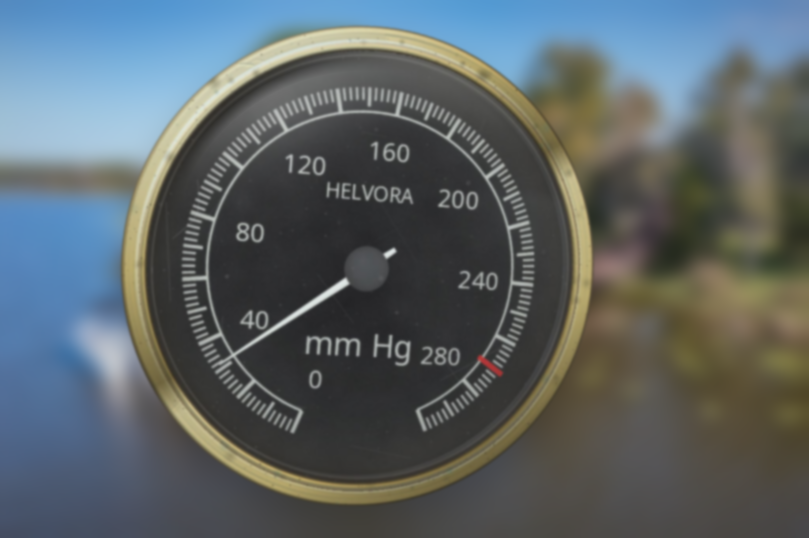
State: 32 mmHg
